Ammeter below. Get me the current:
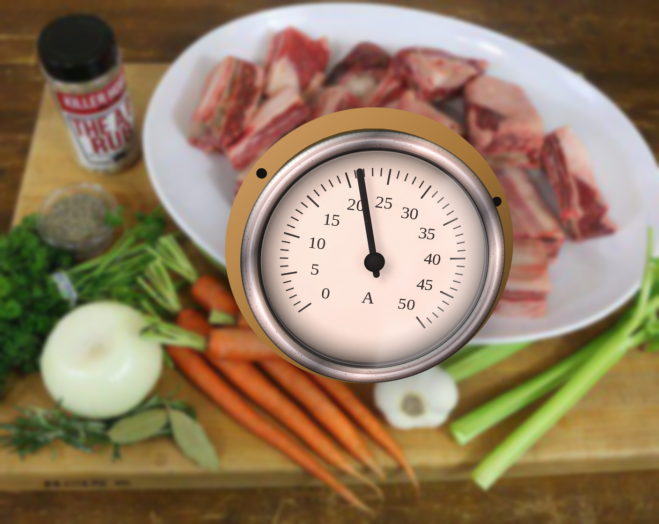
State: 21.5 A
